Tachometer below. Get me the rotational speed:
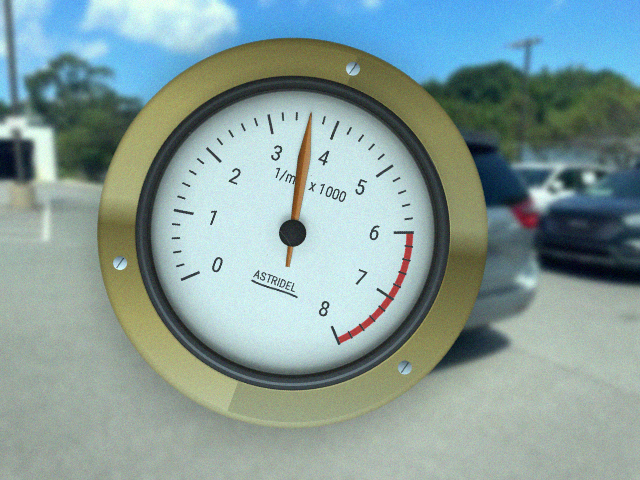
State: 3600 rpm
